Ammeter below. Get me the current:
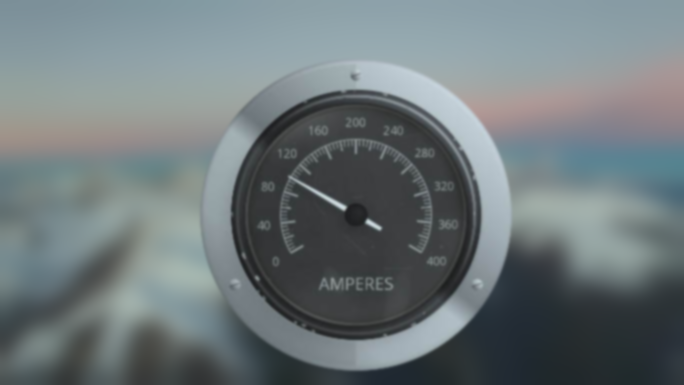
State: 100 A
